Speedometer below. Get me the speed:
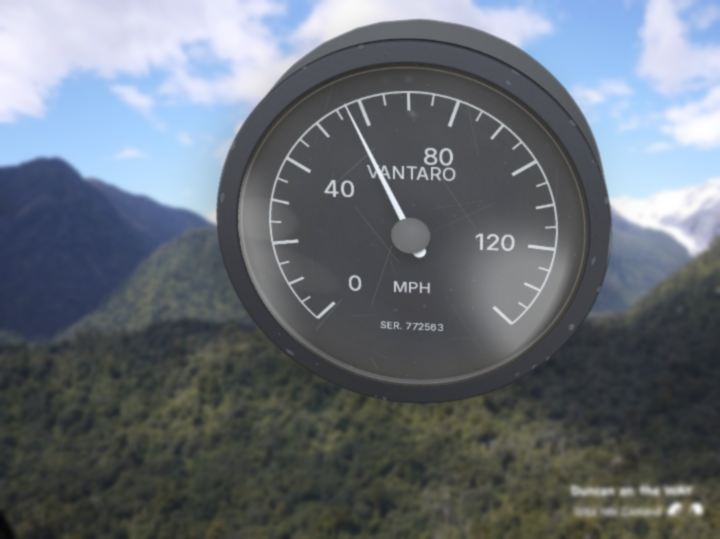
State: 57.5 mph
